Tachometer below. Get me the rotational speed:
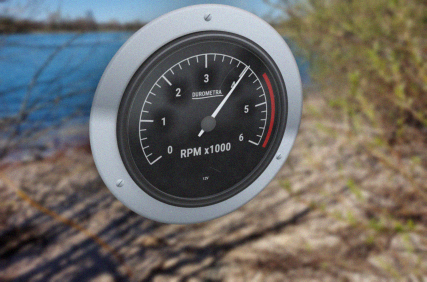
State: 4000 rpm
